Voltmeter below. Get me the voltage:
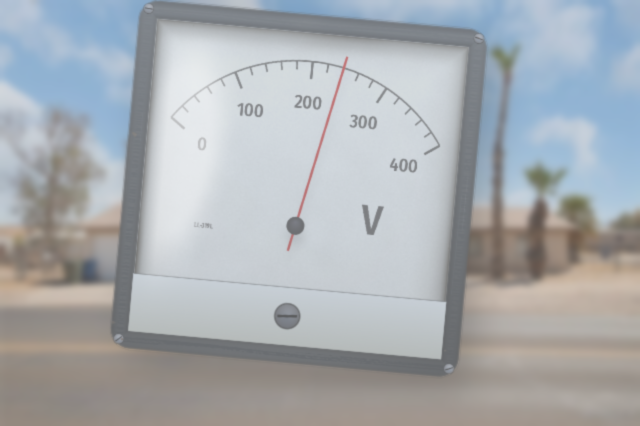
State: 240 V
